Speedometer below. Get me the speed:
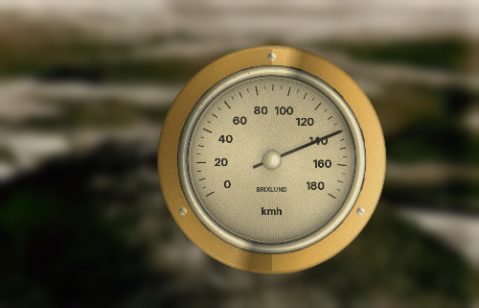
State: 140 km/h
